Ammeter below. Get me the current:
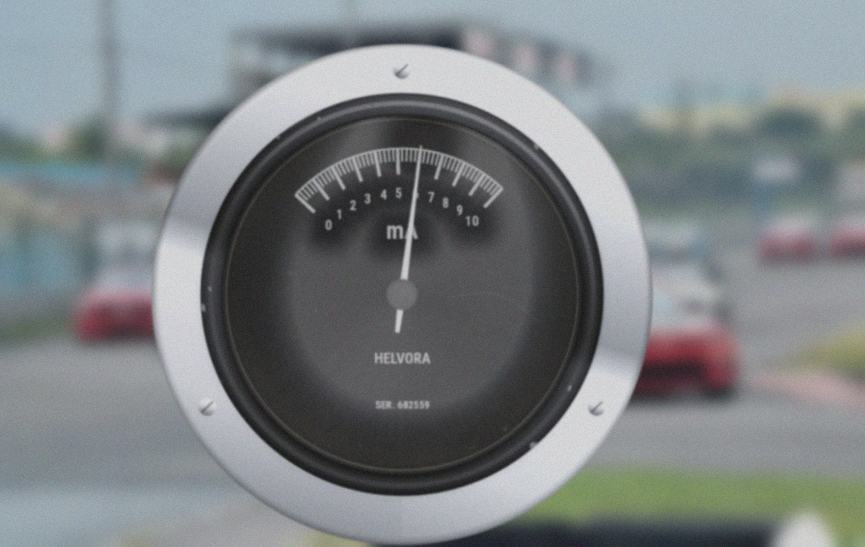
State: 6 mA
